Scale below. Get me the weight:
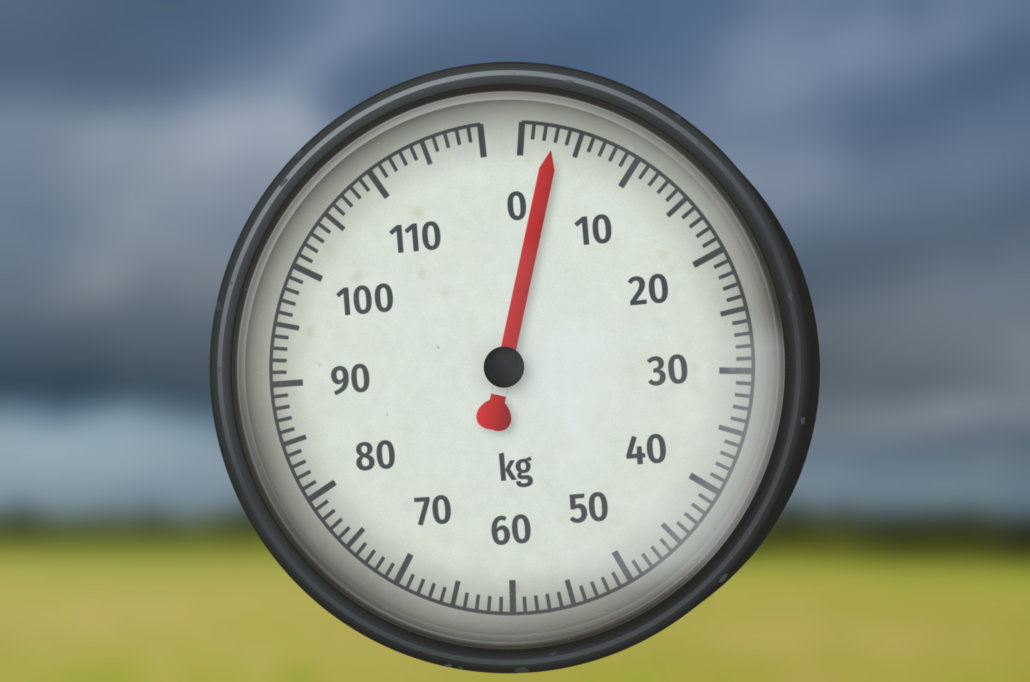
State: 3 kg
